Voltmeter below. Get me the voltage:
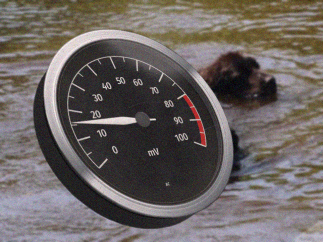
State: 15 mV
